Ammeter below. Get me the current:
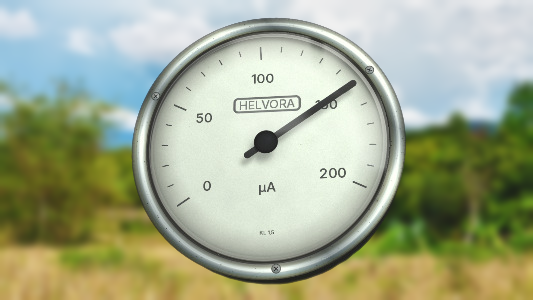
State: 150 µA
